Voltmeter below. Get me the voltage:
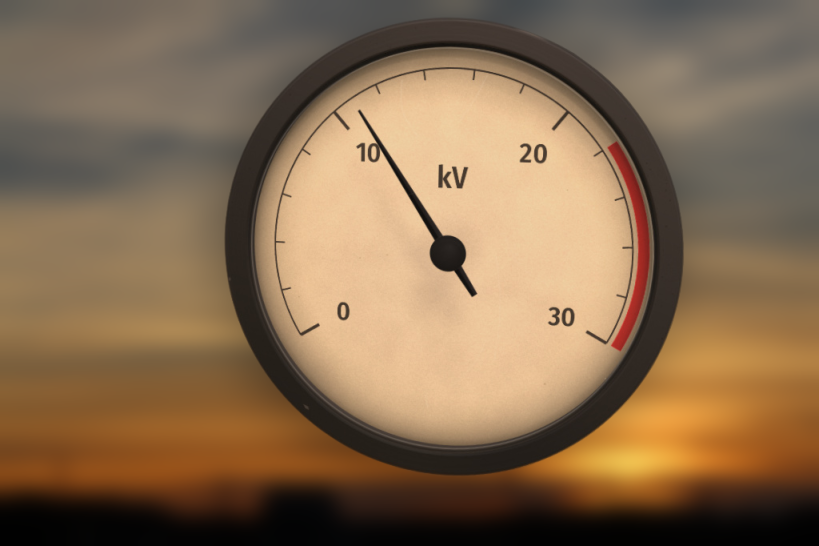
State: 11 kV
